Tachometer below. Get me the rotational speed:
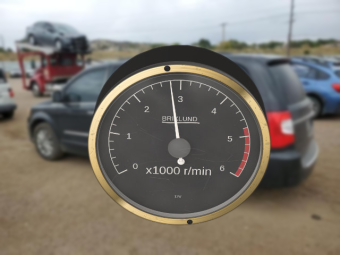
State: 2800 rpm
